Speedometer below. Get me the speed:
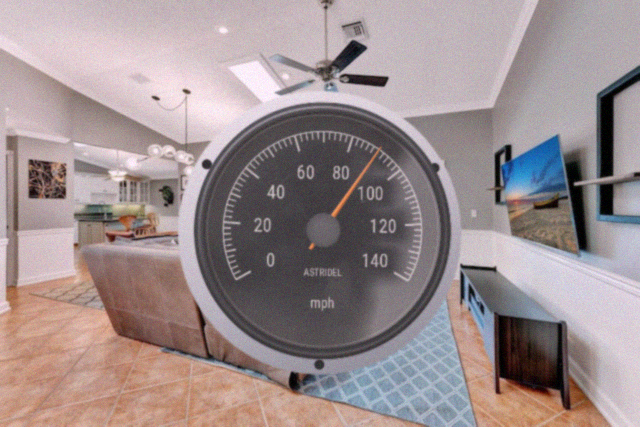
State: 90 mph
